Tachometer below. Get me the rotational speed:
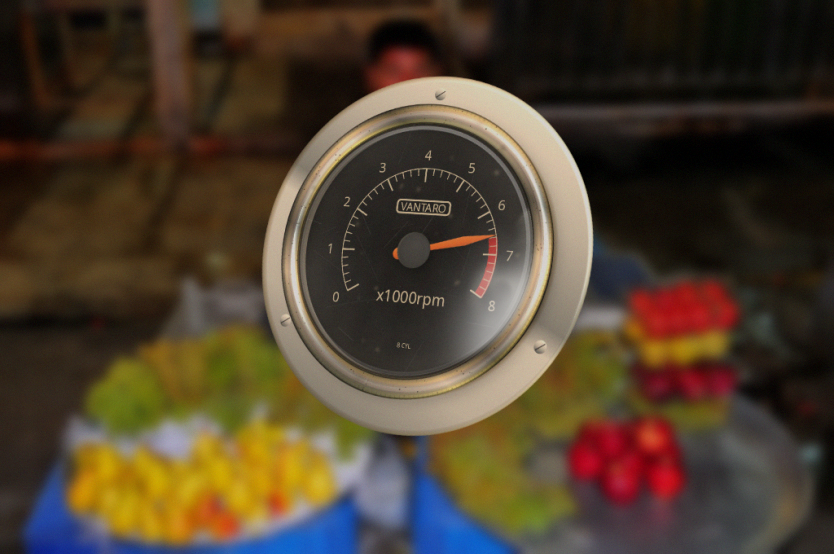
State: 6600 rpm
